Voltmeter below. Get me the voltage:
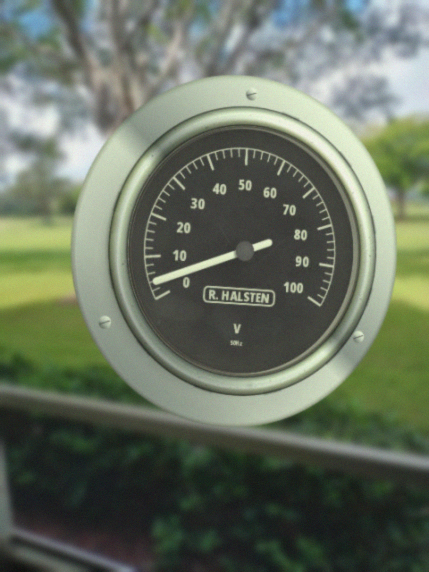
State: 4 V
